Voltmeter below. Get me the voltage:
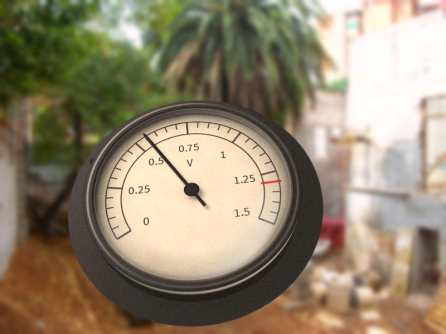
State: 0.55 V
